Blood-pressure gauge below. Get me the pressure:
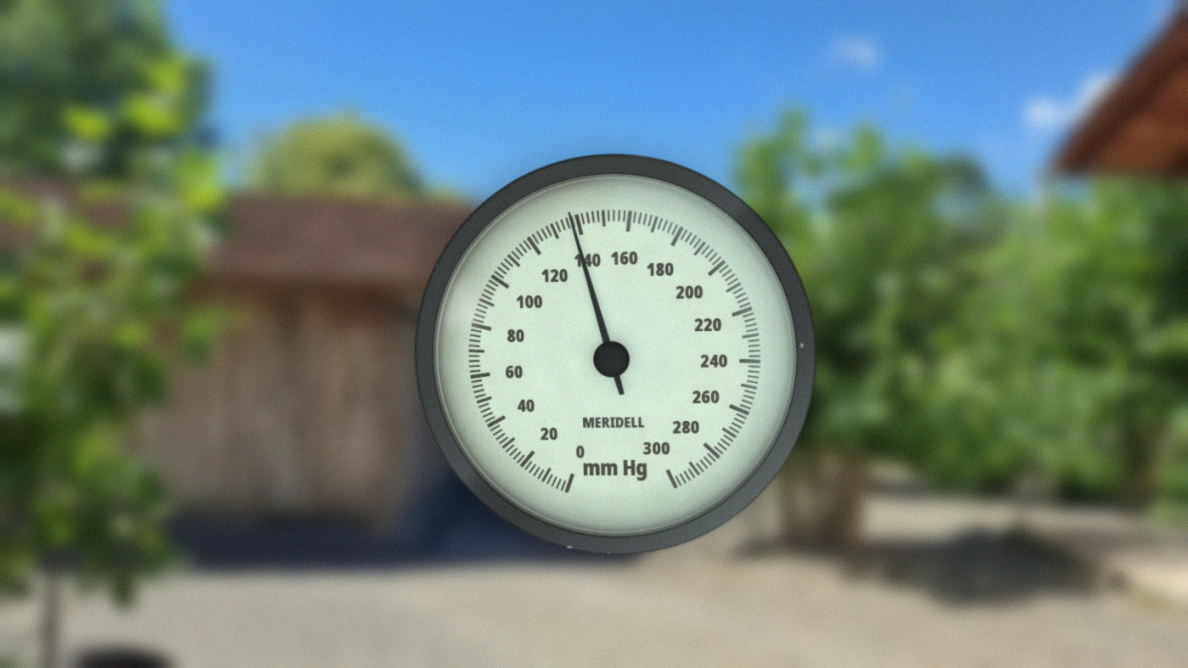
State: 138 mmHg
